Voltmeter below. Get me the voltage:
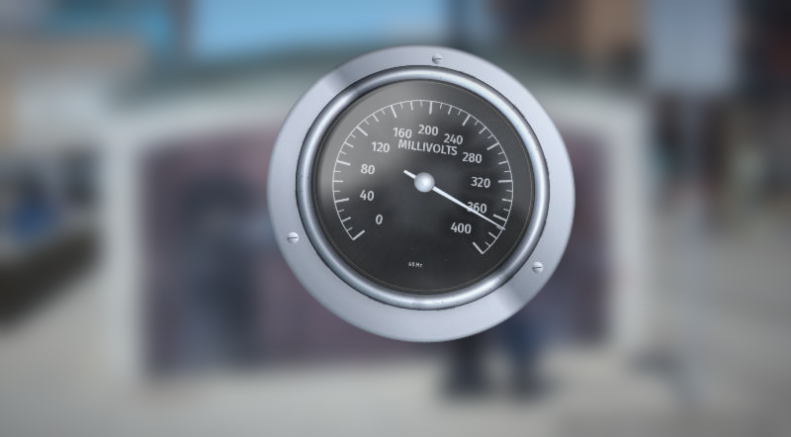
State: 370 mV
